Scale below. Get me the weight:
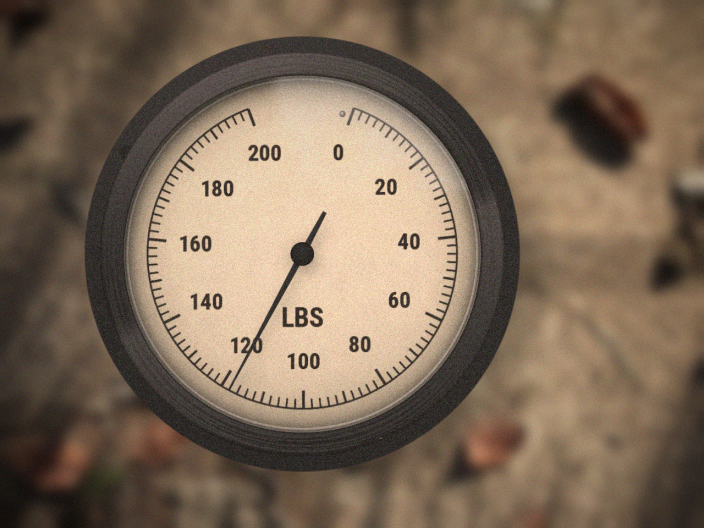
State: 118 lb
